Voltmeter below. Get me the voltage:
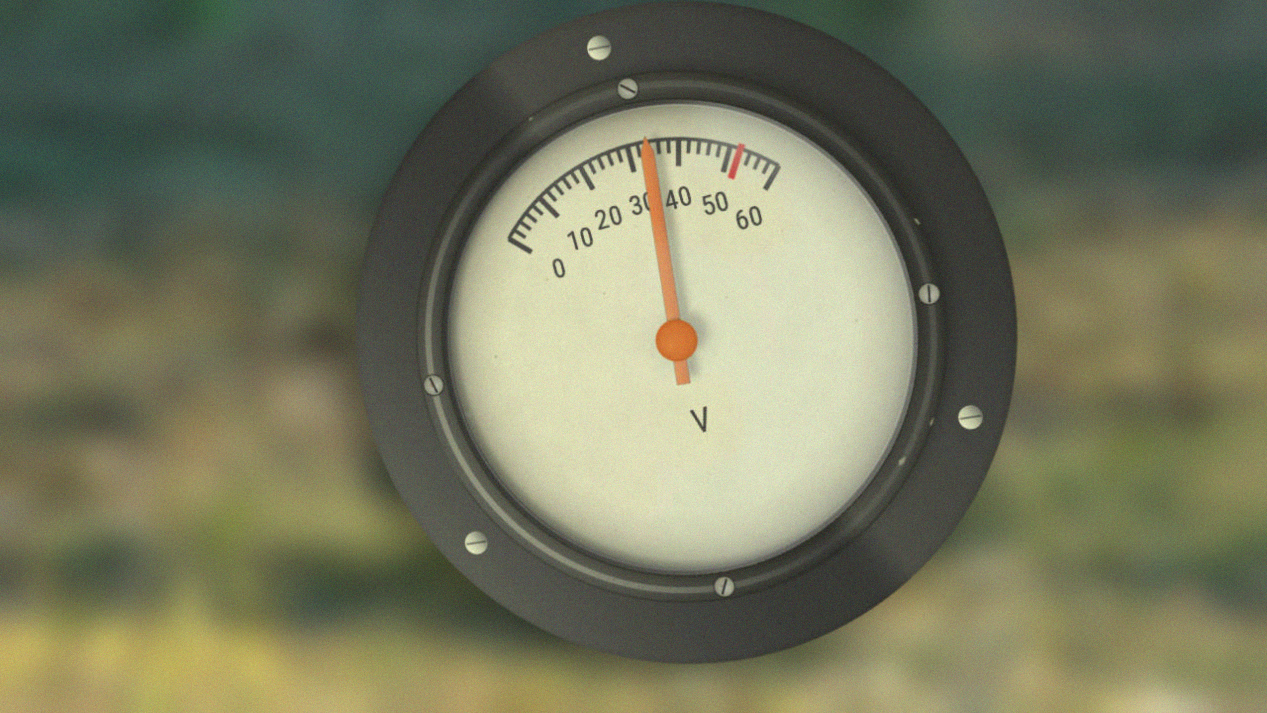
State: 34 V
